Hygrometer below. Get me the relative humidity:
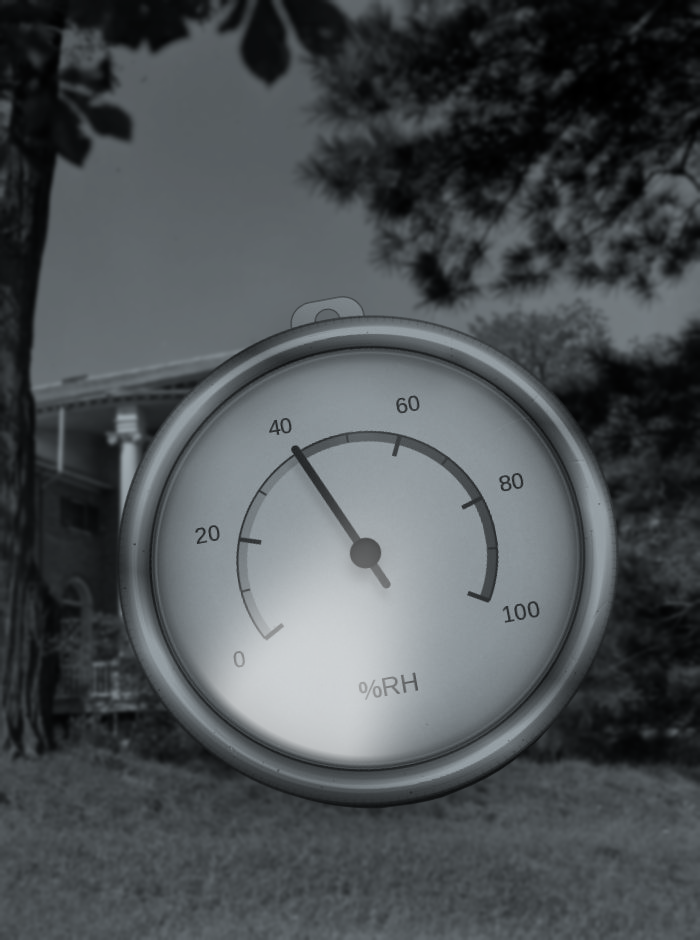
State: 40 %
